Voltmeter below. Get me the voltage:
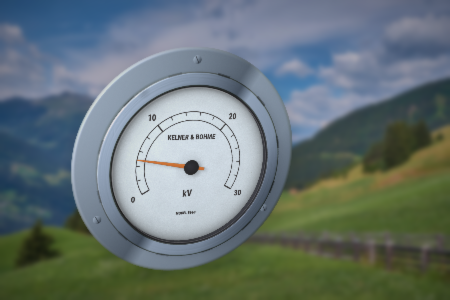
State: 5 kV
